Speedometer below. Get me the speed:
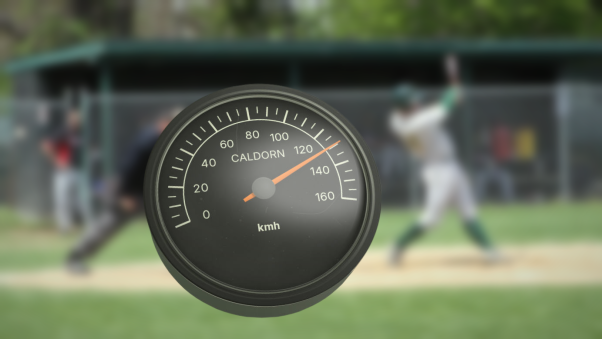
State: 130 km/h
